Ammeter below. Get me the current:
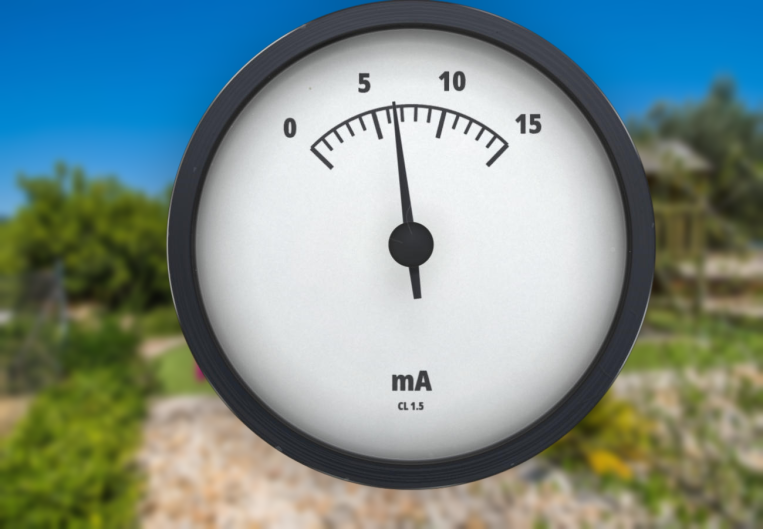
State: 6.5 mA
